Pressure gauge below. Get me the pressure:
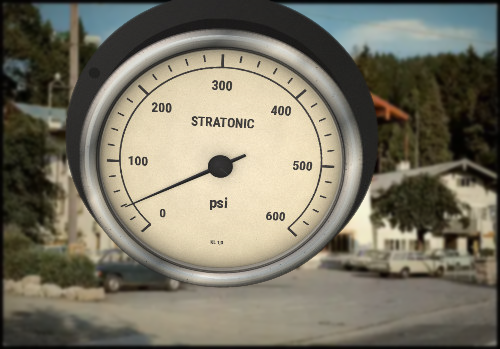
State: 40 psi
